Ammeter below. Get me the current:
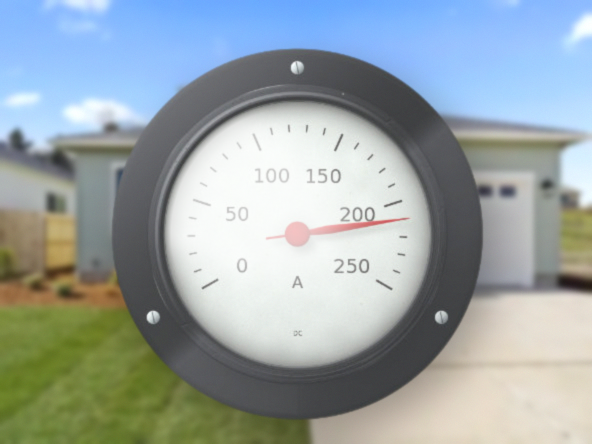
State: 210 A
